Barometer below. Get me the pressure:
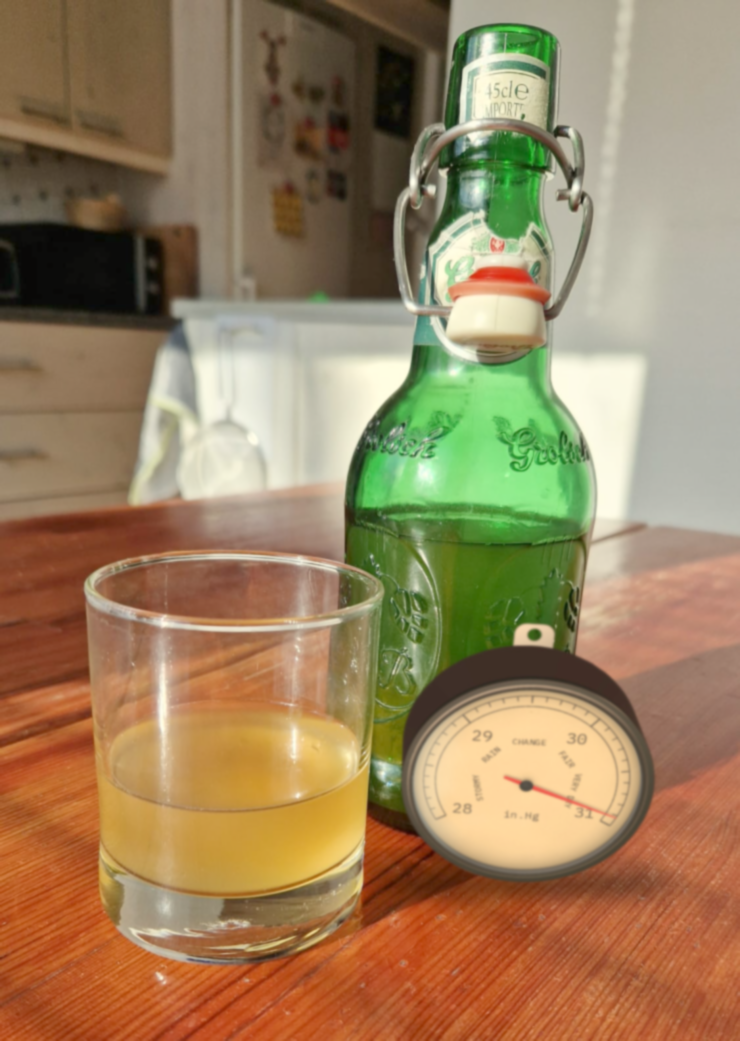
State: 30.9 inHg
